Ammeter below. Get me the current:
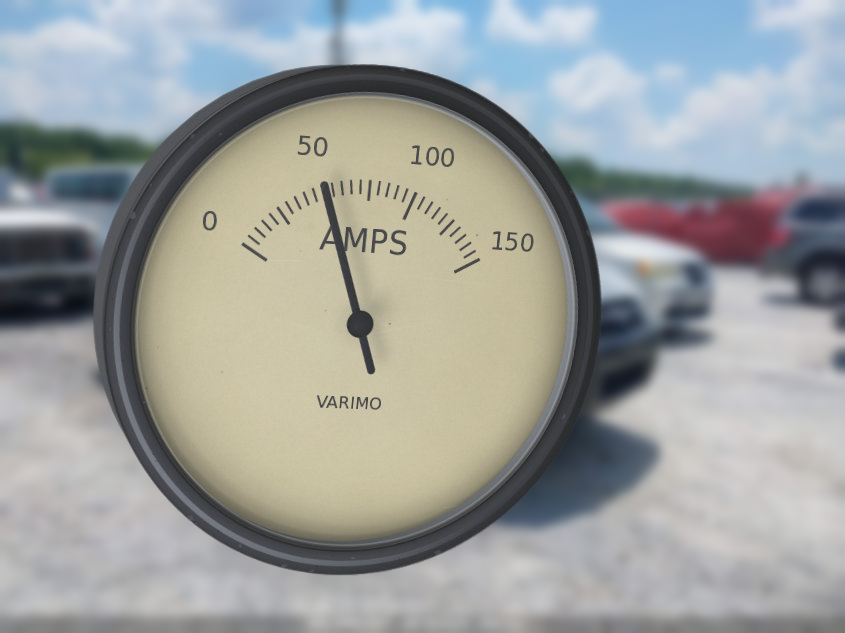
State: 50 A
